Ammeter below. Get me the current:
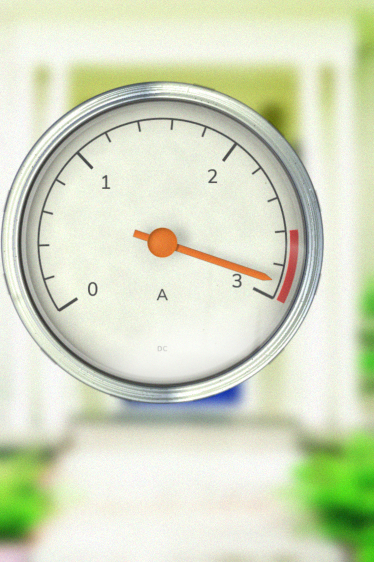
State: 2.9 A
